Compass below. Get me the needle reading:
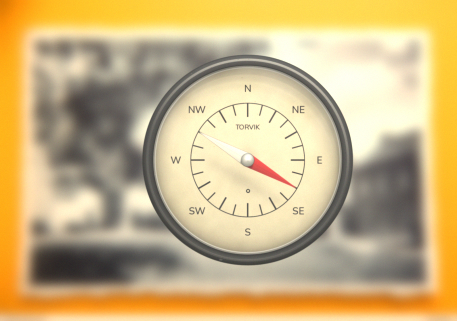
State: 120 °
